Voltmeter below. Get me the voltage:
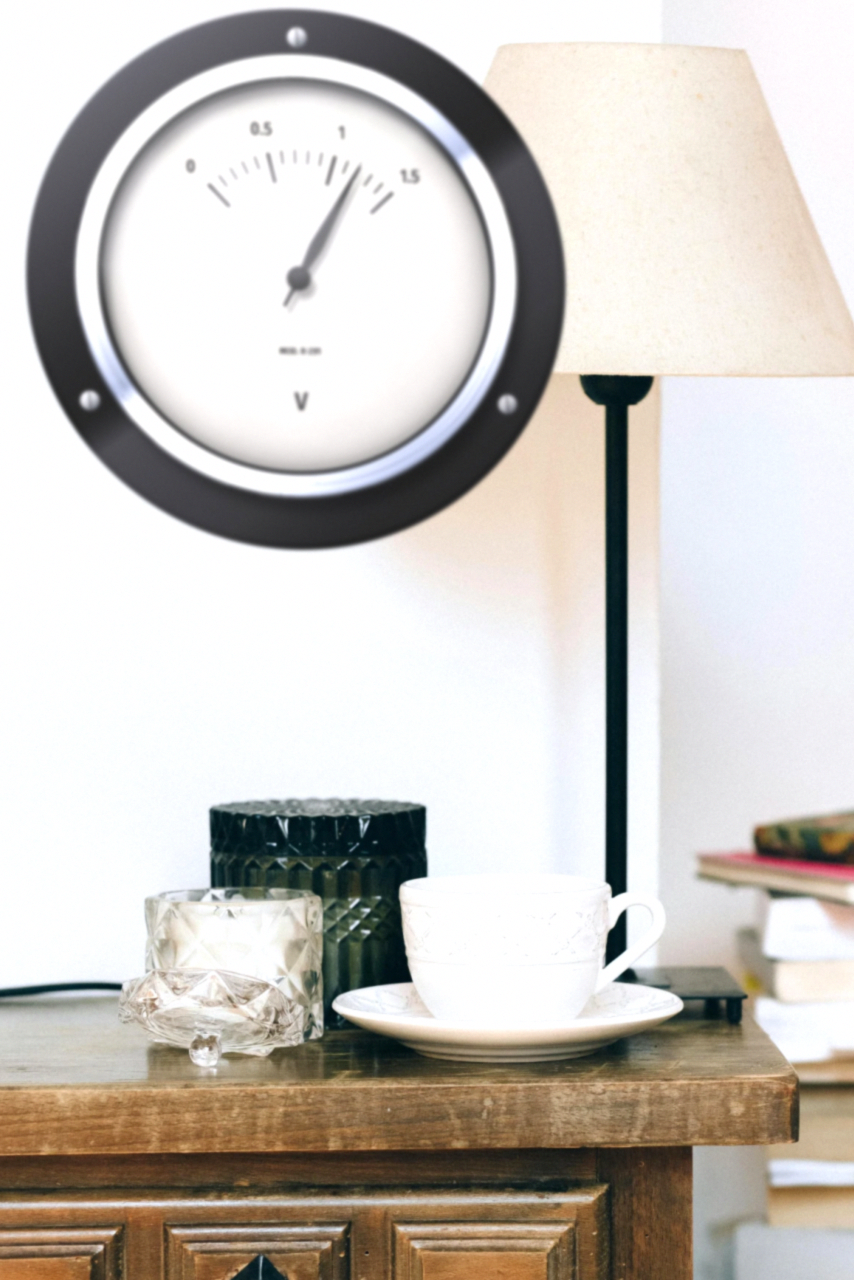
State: 1.2 V
